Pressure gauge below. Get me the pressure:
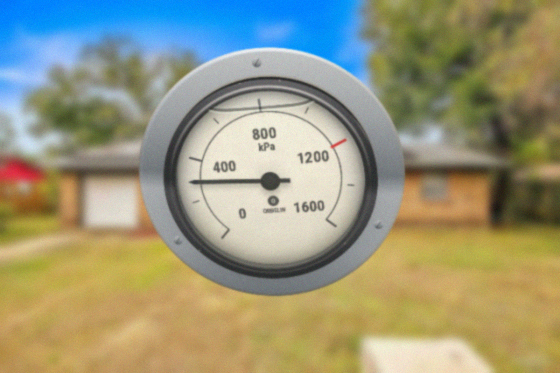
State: 300 kPa
